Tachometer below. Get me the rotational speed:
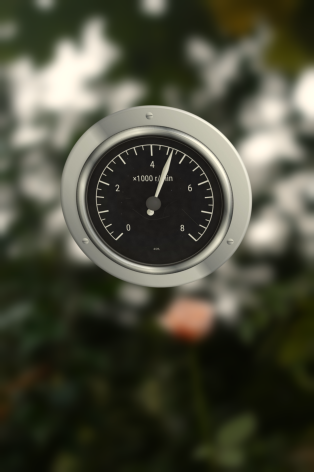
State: 4625 rpm
